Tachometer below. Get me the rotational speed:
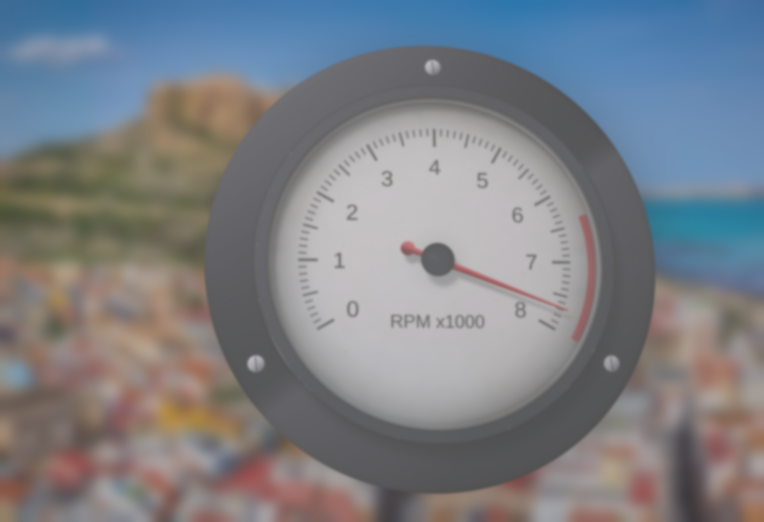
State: 7700 rpm
